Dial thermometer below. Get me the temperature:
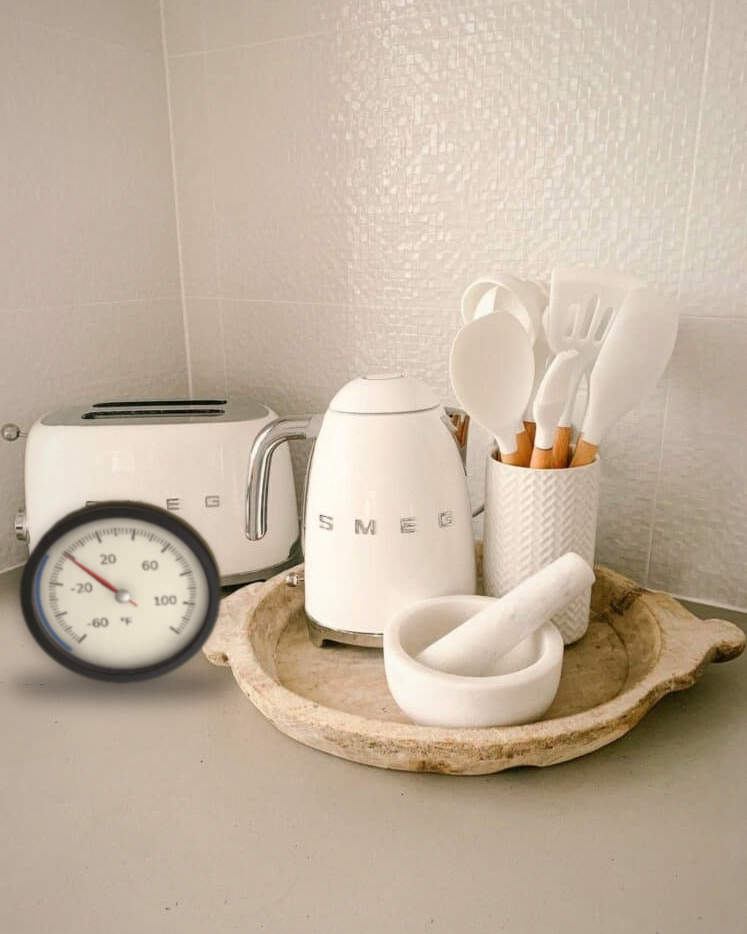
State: 0 °F
